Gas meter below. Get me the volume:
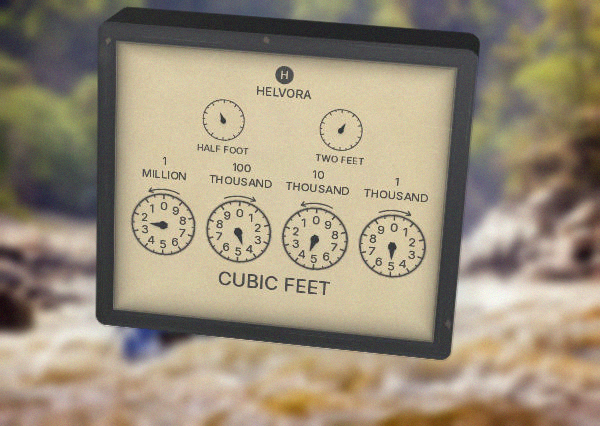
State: 244500 ft³
